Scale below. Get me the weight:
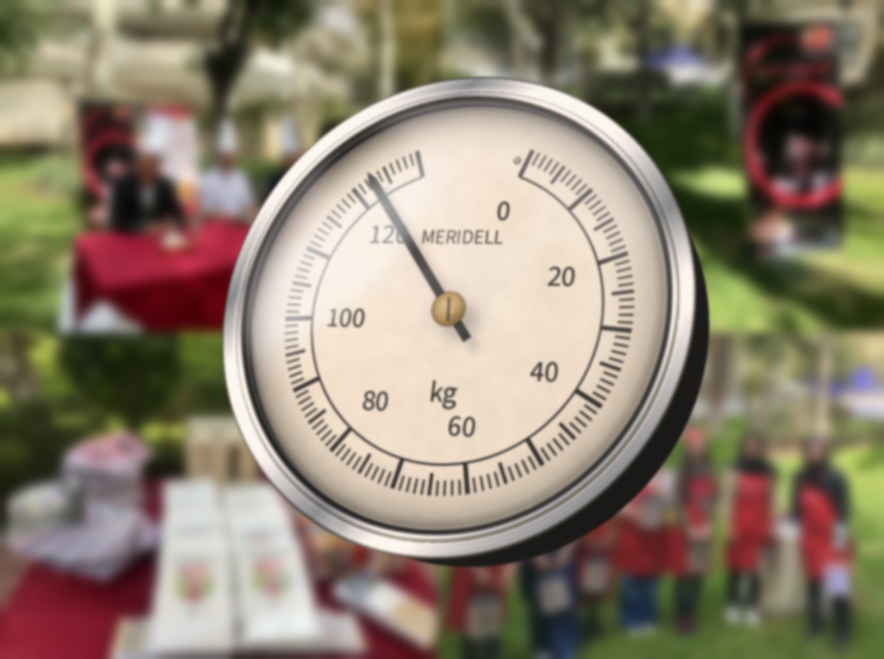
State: 123 kg
